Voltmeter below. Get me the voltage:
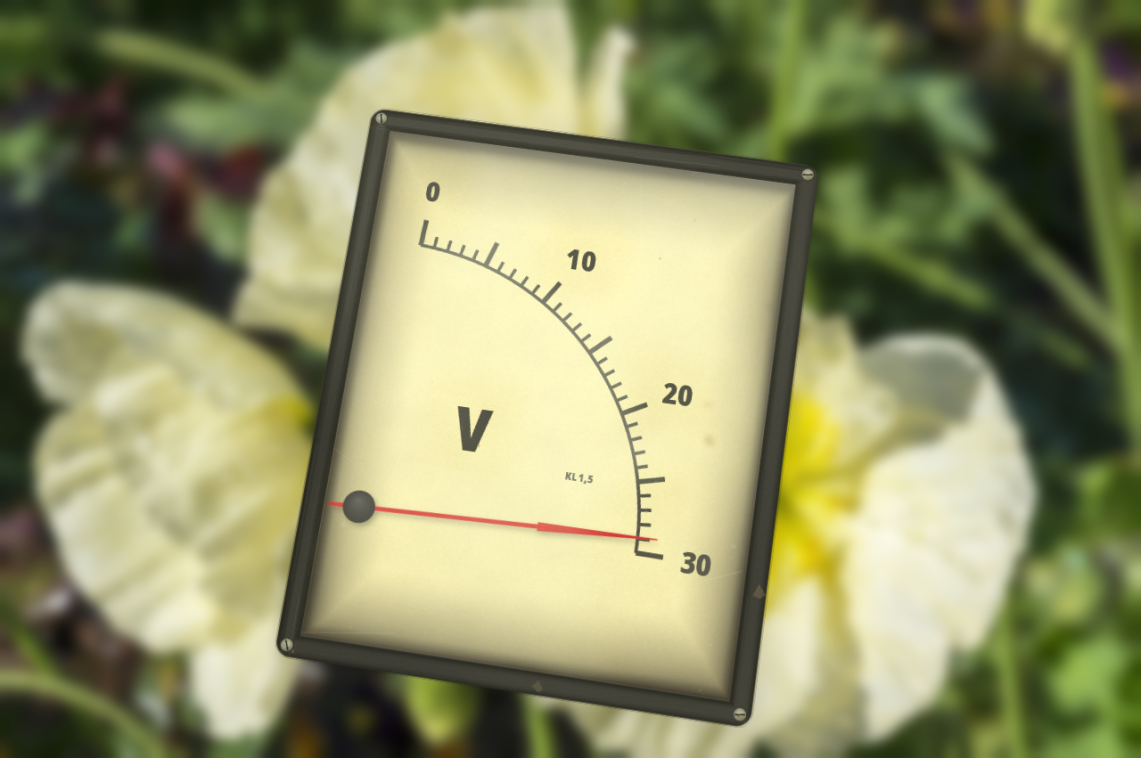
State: 29 V
